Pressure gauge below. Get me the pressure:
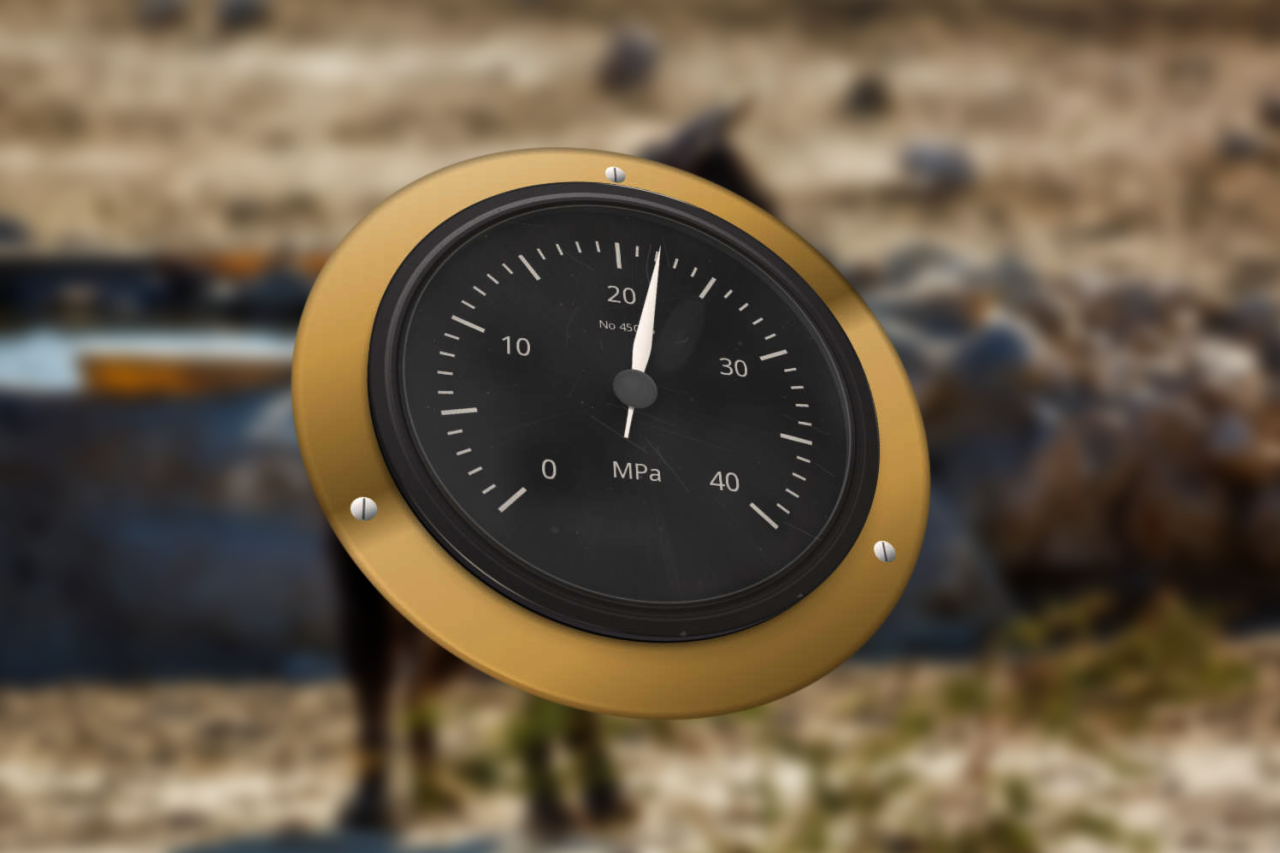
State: 22 MPa
